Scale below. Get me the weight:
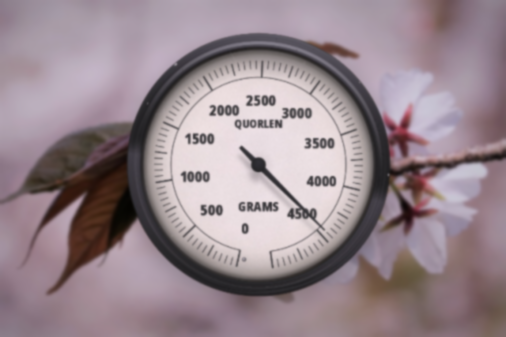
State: 4450 g
